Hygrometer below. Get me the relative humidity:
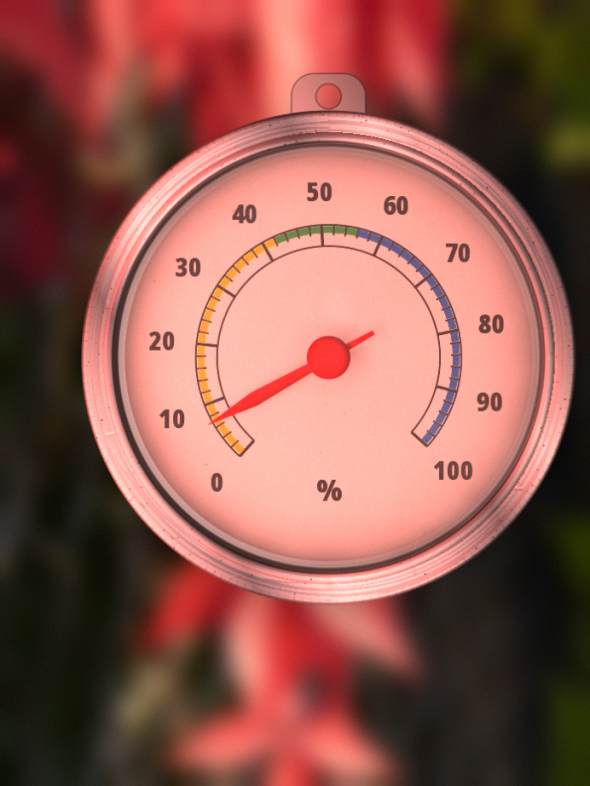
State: 7 %
